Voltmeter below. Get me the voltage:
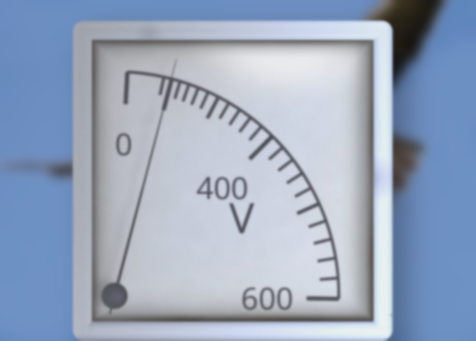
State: 200 V
